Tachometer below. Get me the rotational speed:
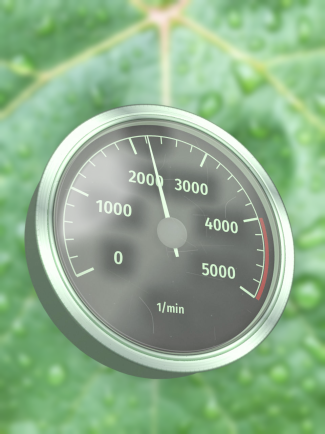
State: 2200 rpm
